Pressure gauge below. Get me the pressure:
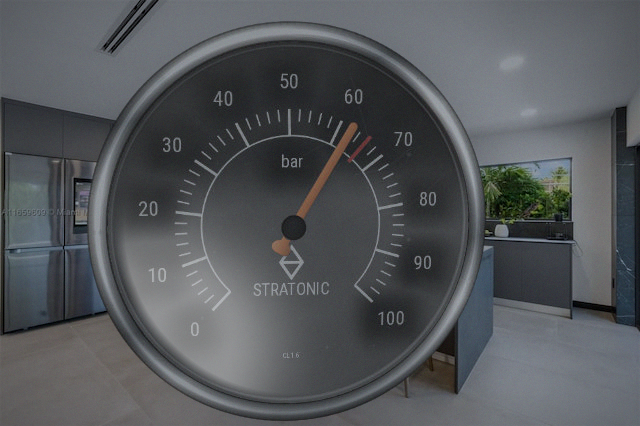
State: 62 bar
